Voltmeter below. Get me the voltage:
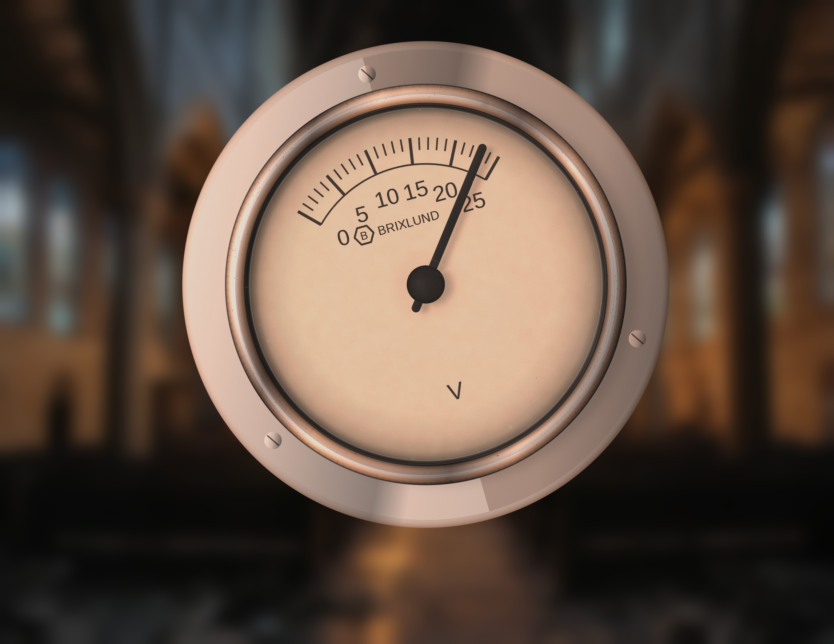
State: 23 V
